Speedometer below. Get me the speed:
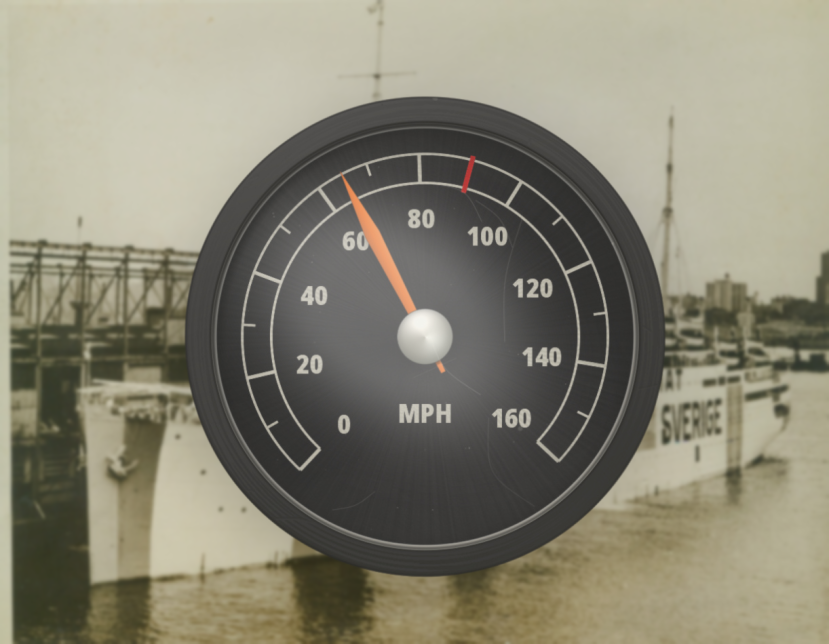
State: 65 mph
